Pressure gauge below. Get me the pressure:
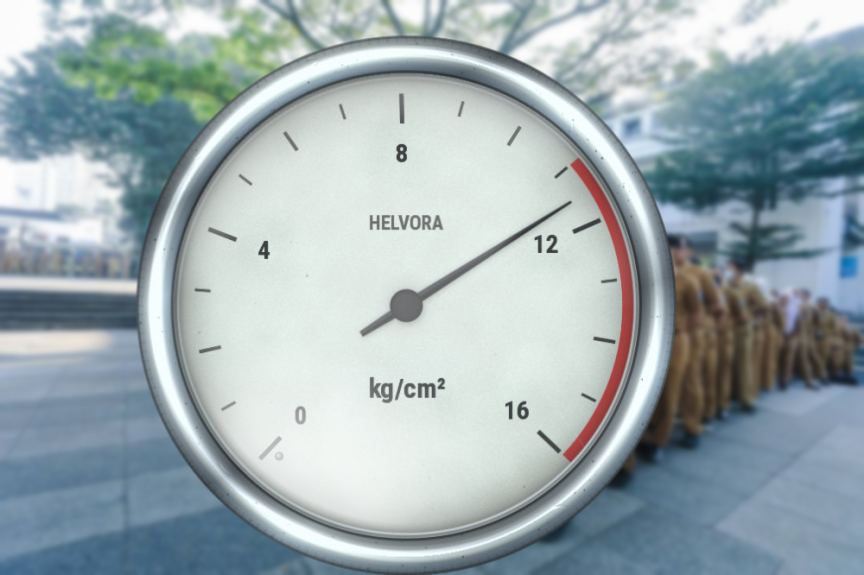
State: 11.5 kg/cm²
